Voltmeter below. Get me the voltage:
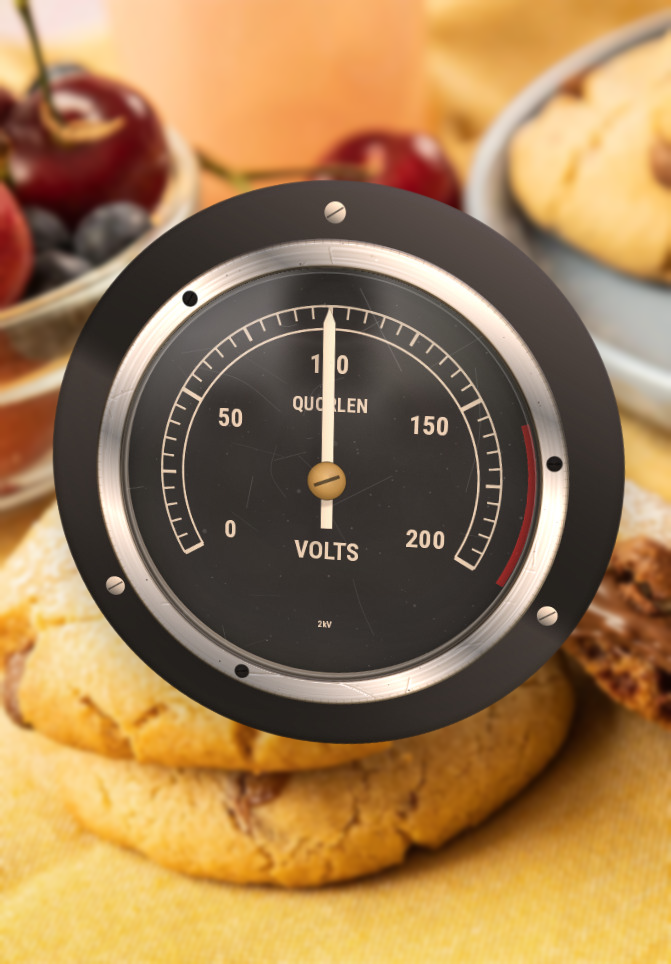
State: 100 V
